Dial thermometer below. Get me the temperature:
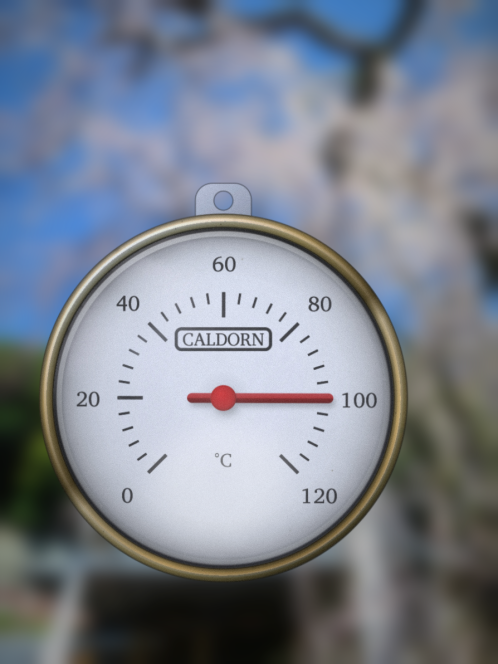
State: 100 °C
